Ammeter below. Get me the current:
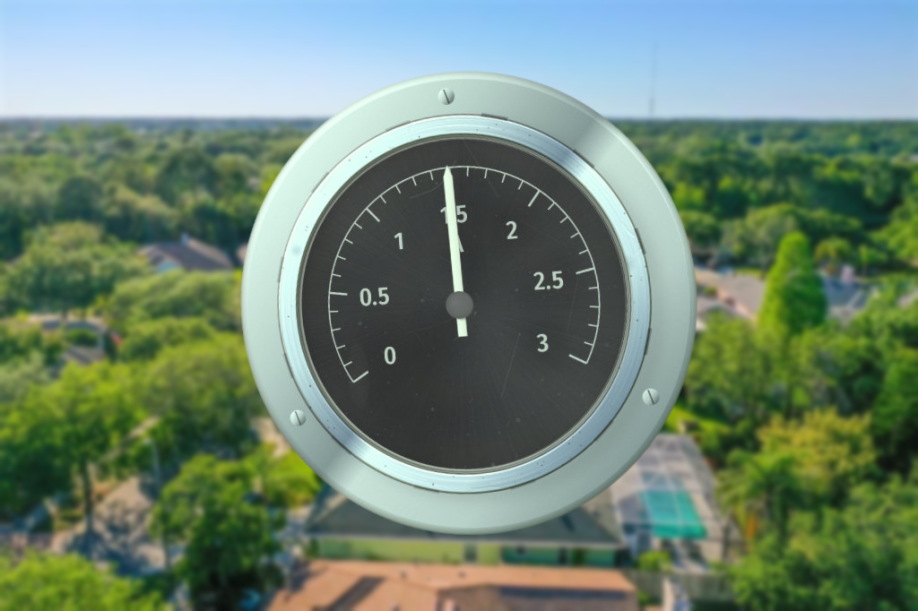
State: 1.5 A
